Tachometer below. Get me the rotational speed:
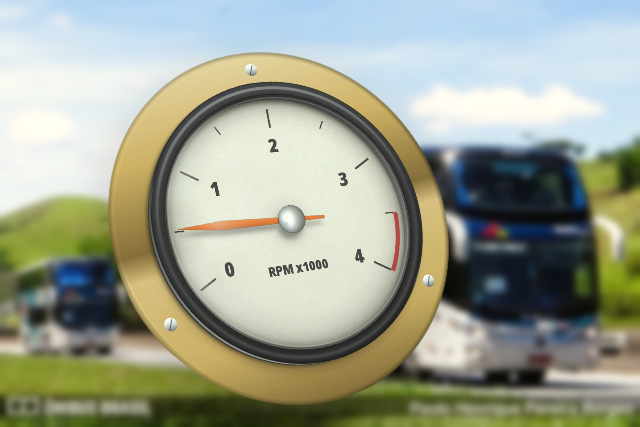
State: 500 rpm
